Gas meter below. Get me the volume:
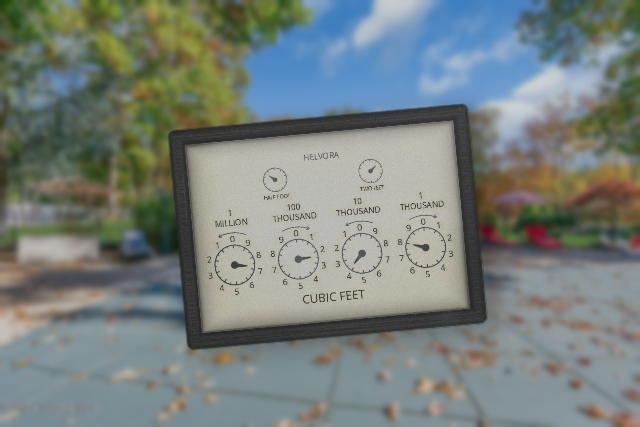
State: 723800 ft³
